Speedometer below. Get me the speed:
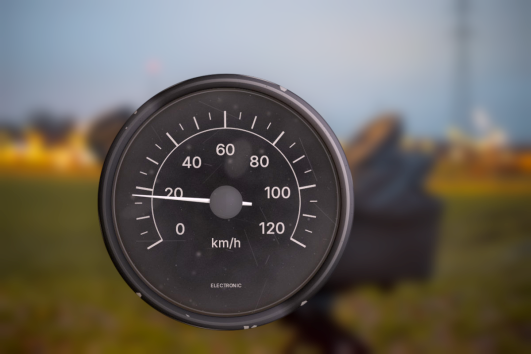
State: 17.5 km/h
